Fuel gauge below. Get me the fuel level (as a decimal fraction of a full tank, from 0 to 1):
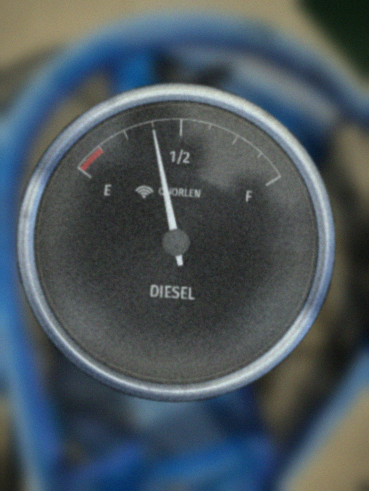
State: 0.375
